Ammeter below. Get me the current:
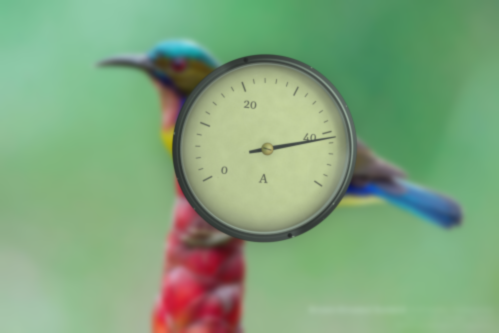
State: 41 A
